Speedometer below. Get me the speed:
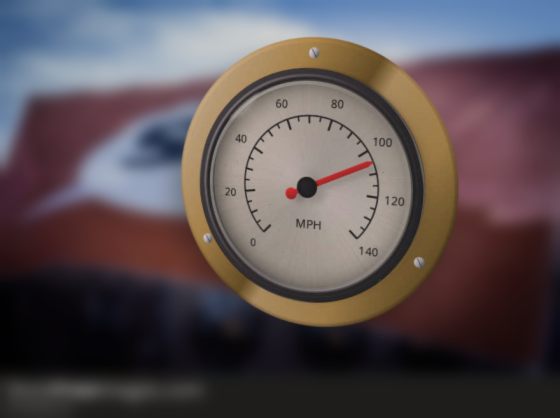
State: 105 mph
